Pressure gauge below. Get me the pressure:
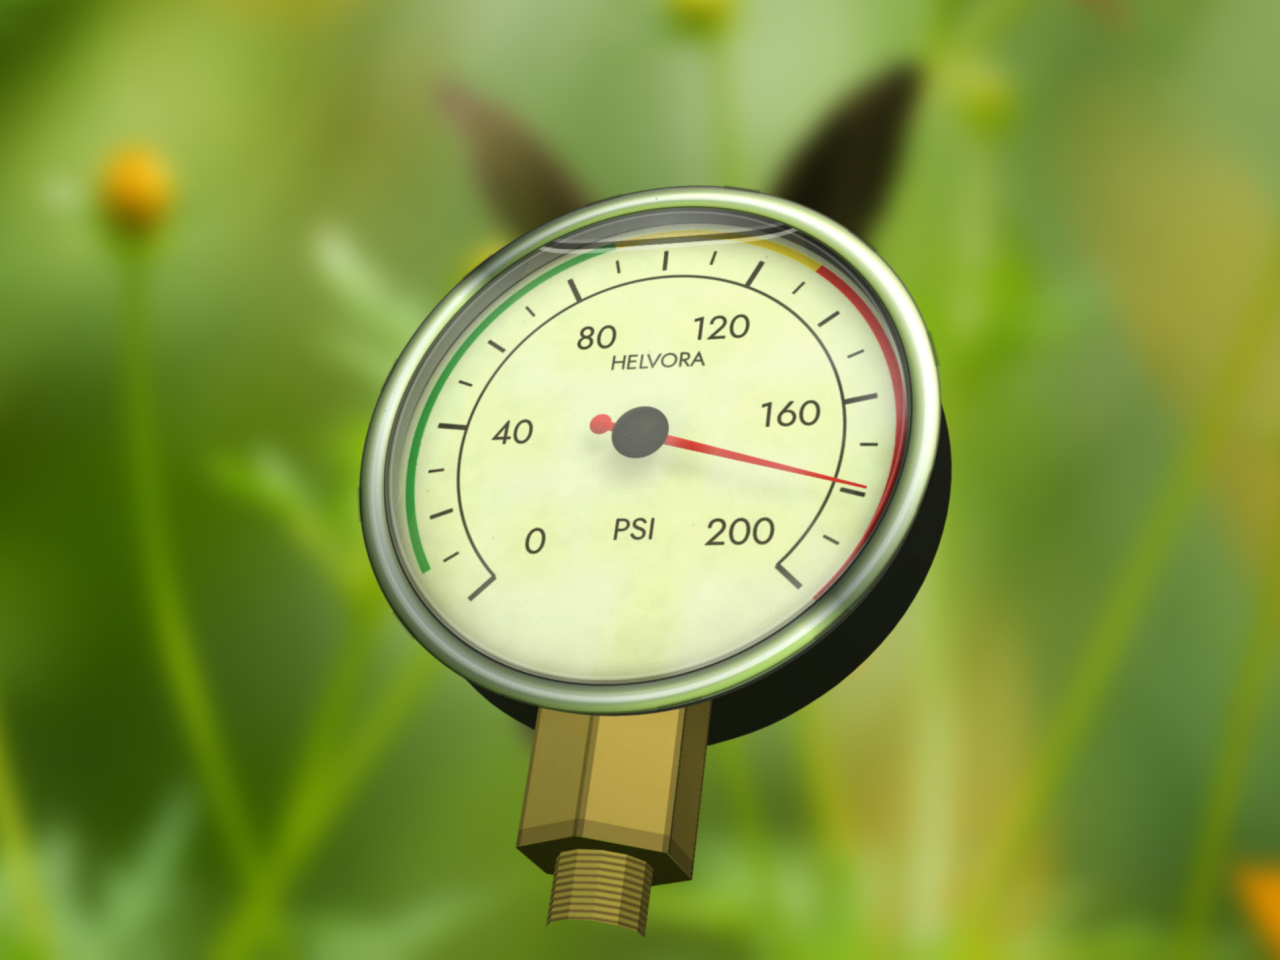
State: 180 psi
